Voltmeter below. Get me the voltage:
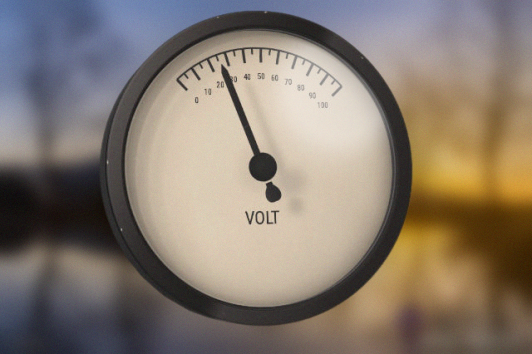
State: 25 V
